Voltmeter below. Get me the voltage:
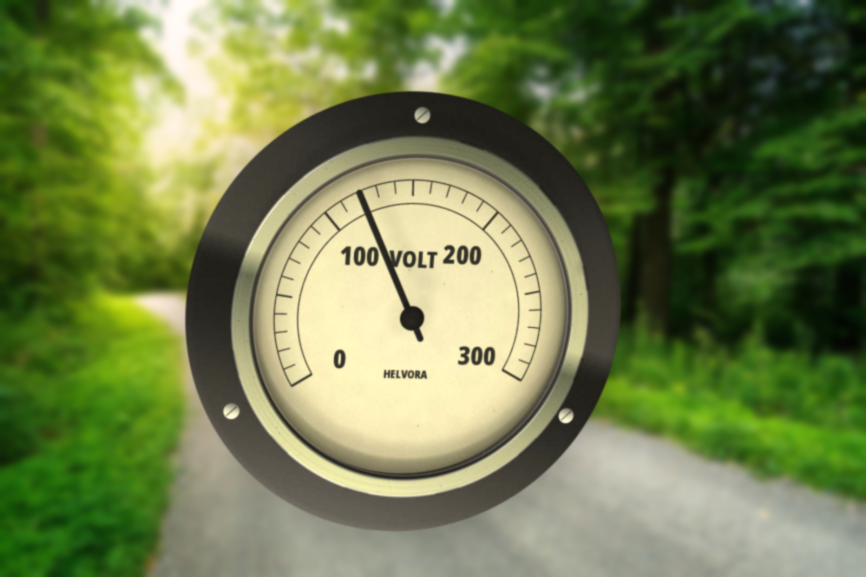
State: 120 V
